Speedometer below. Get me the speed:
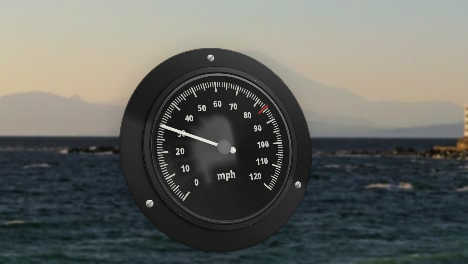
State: 30 mph
